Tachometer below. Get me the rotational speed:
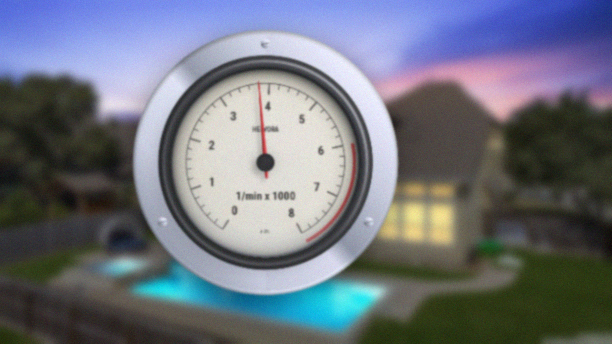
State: 3800 rpm
